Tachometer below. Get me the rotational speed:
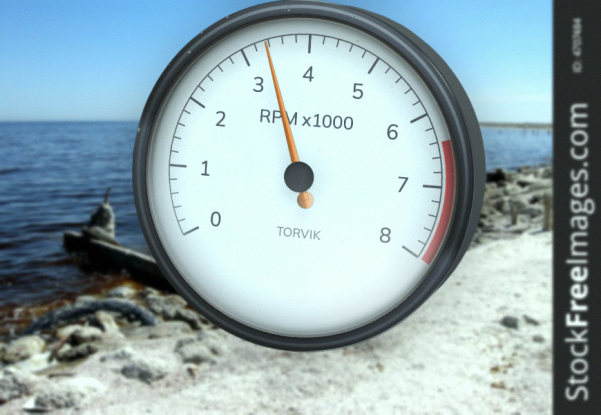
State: 3400 rpm
